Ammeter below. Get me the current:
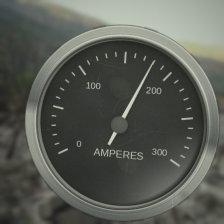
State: 180 A
